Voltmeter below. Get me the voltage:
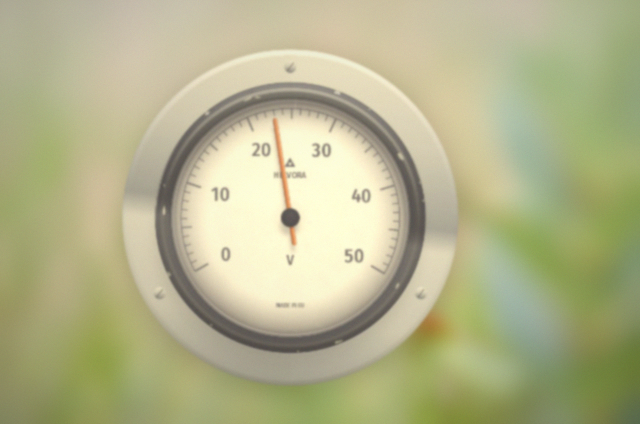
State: 23 V
